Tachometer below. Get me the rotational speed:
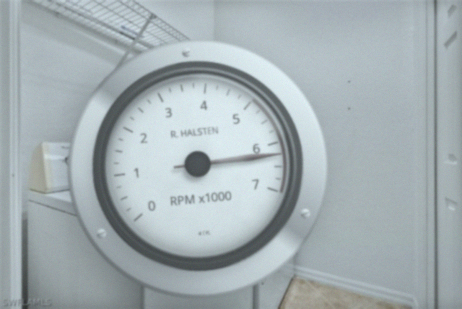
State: 6250 rpm
